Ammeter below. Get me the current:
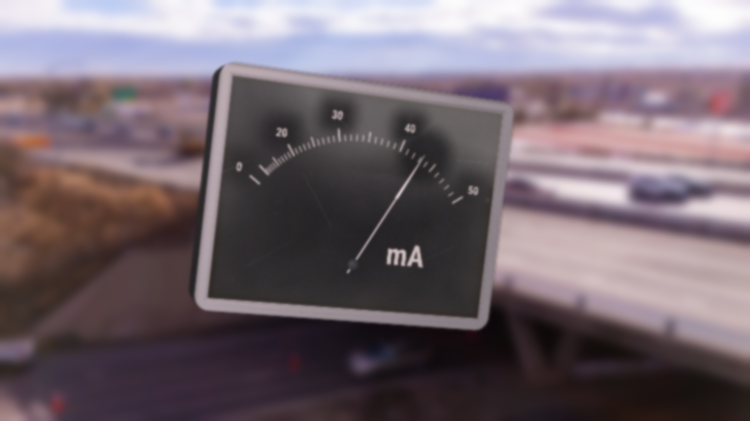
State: 43 mA
